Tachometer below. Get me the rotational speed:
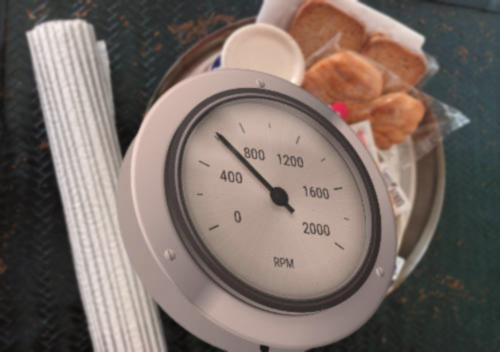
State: 600 rpm
